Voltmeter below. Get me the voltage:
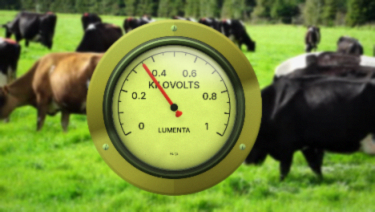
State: 0.35 kV
